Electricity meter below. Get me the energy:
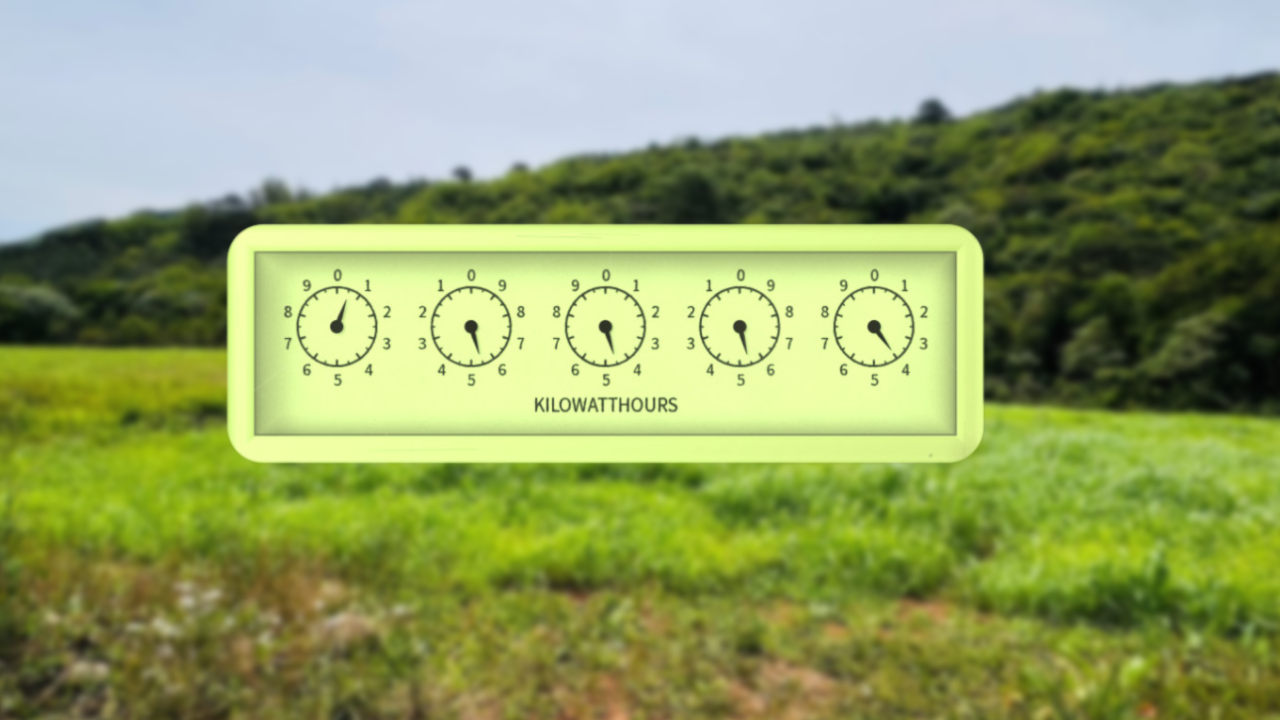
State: 5454 kWh
